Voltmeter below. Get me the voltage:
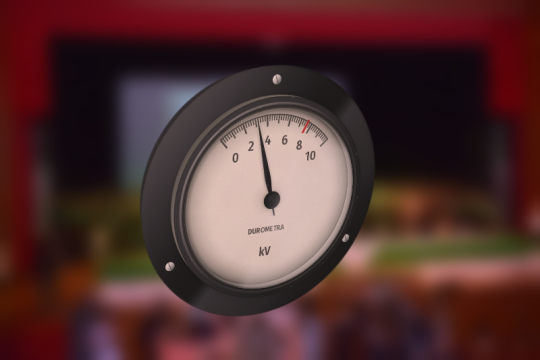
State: 3 kV
